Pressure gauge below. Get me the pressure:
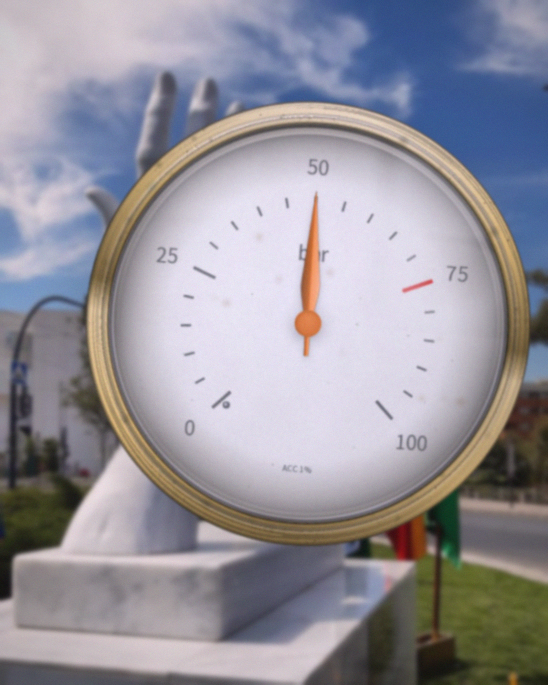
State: 50 bar
